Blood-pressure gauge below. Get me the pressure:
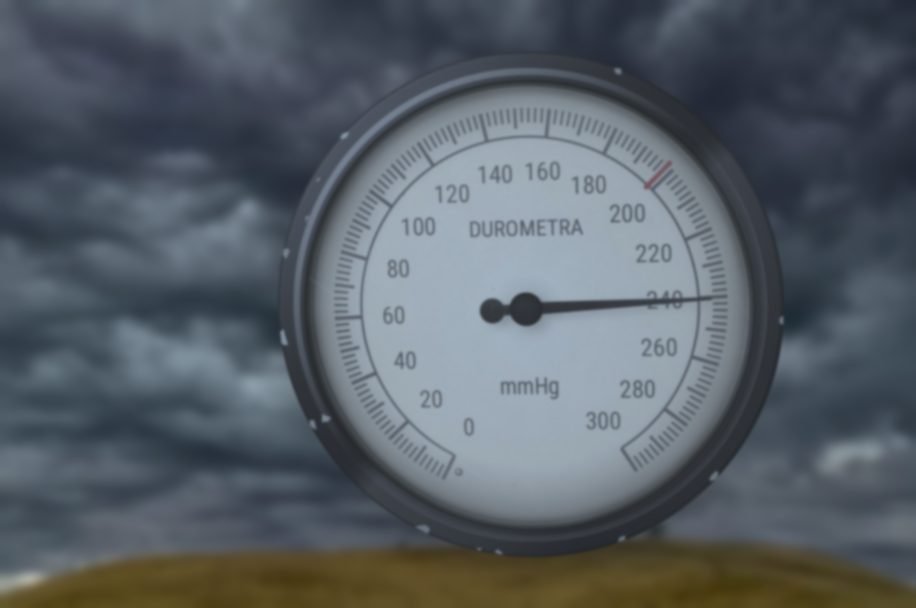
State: 240 mmHg
